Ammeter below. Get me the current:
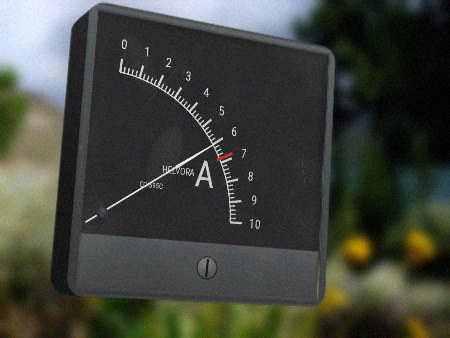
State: 6 A
